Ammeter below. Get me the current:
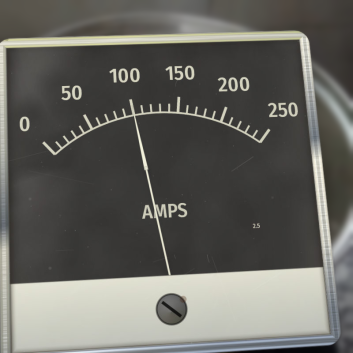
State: 100 A
